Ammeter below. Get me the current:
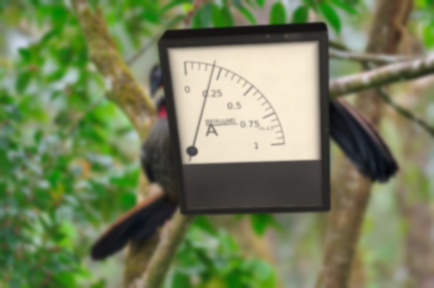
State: 0.2 A
